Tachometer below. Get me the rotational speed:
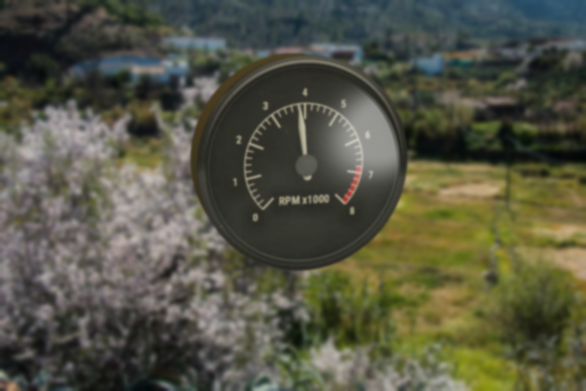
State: 3800 rpm
